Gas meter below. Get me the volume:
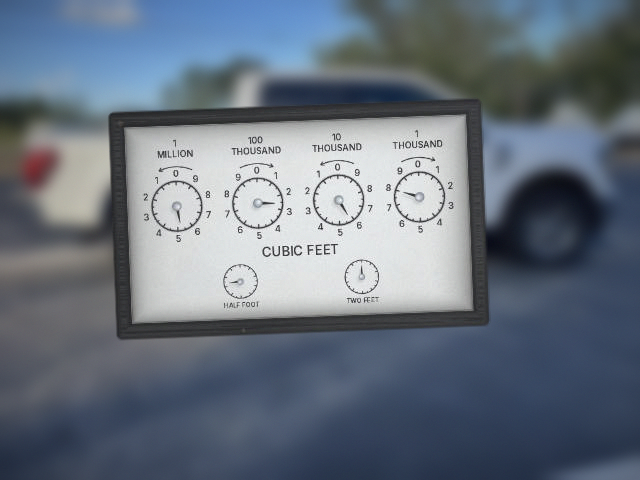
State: 525800 ft³
